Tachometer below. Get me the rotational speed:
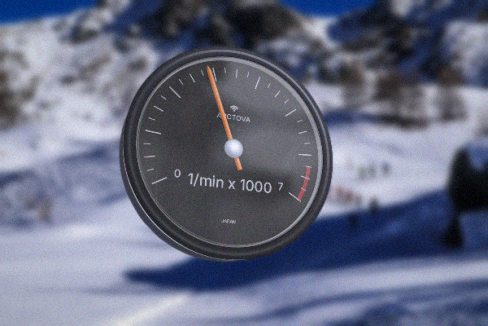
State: 2875 rpm
